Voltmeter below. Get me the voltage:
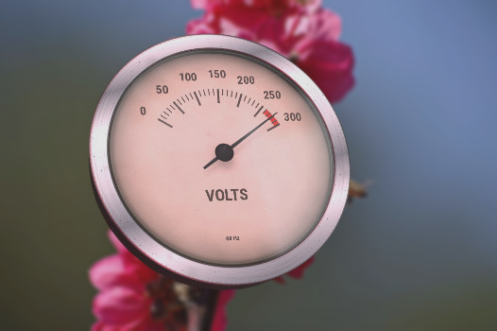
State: 280 V
